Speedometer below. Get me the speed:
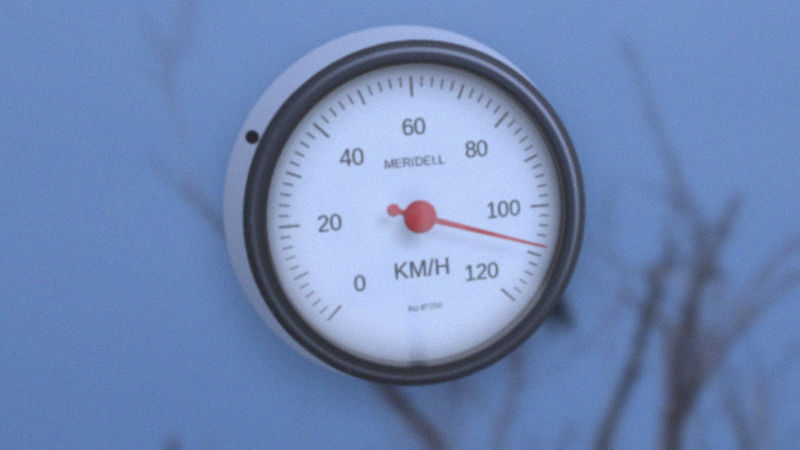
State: 108 km/h
